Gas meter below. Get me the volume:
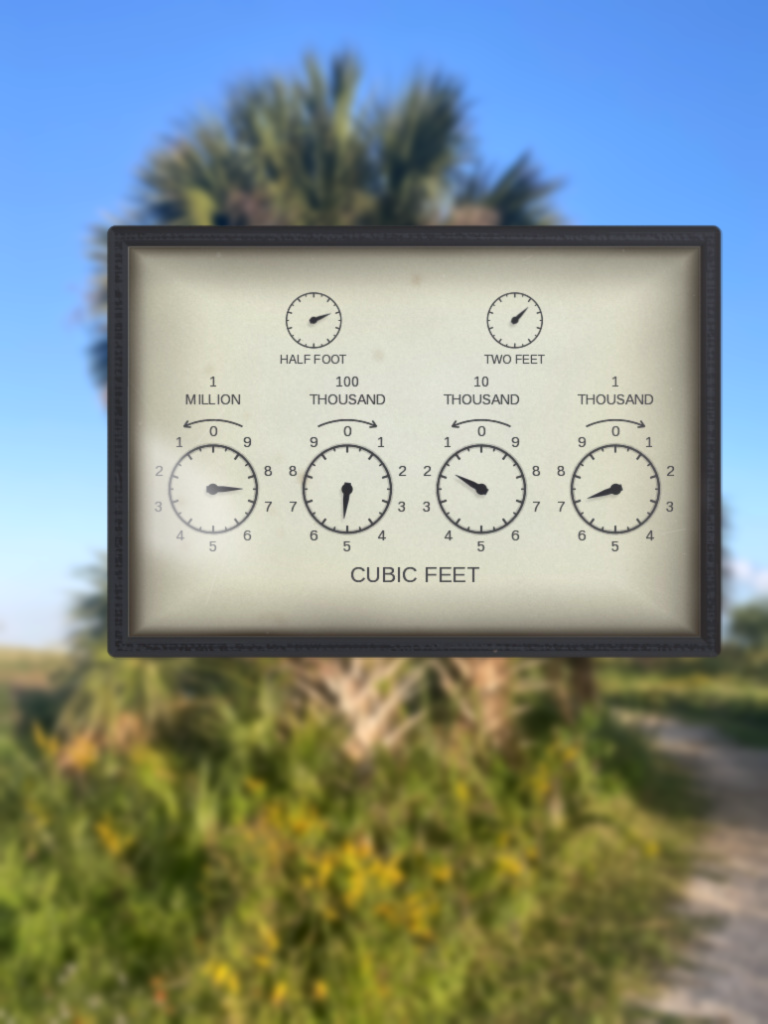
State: 751700 ft³
